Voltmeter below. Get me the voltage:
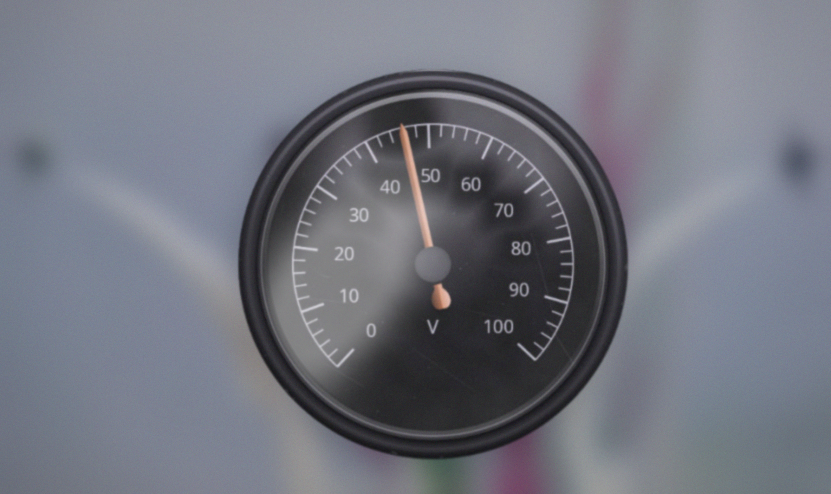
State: 46 V
